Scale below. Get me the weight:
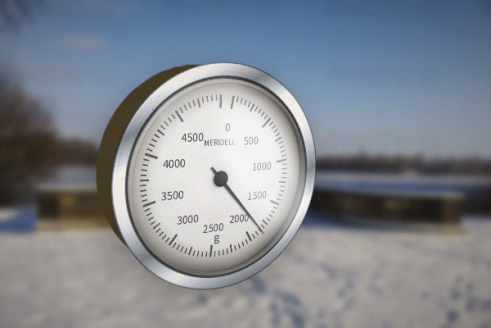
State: 1850 g
